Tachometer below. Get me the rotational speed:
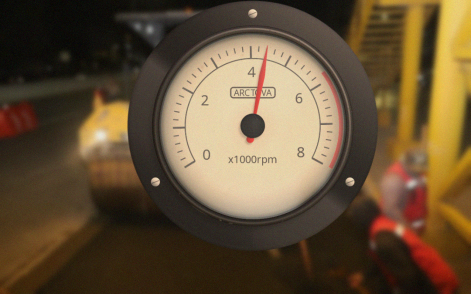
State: 4400 rpm
